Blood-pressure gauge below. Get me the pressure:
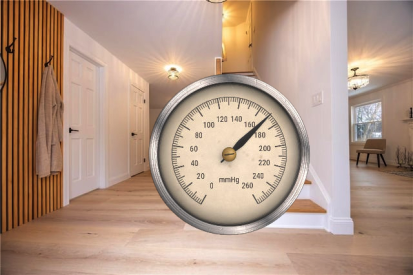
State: 170 mmHg
